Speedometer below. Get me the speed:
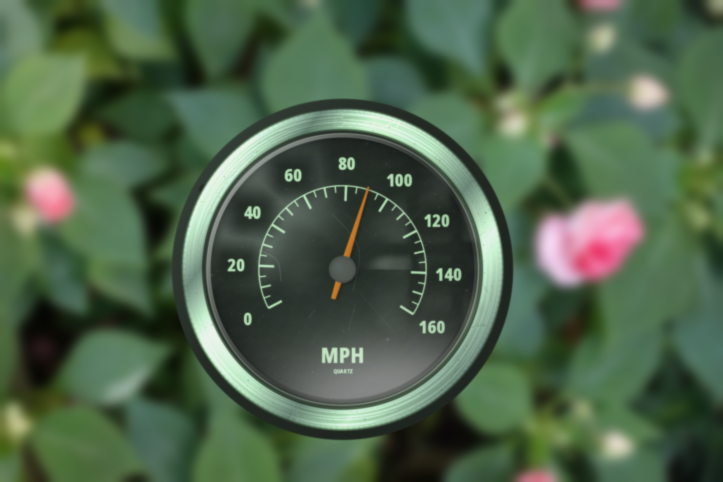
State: 90 mph
